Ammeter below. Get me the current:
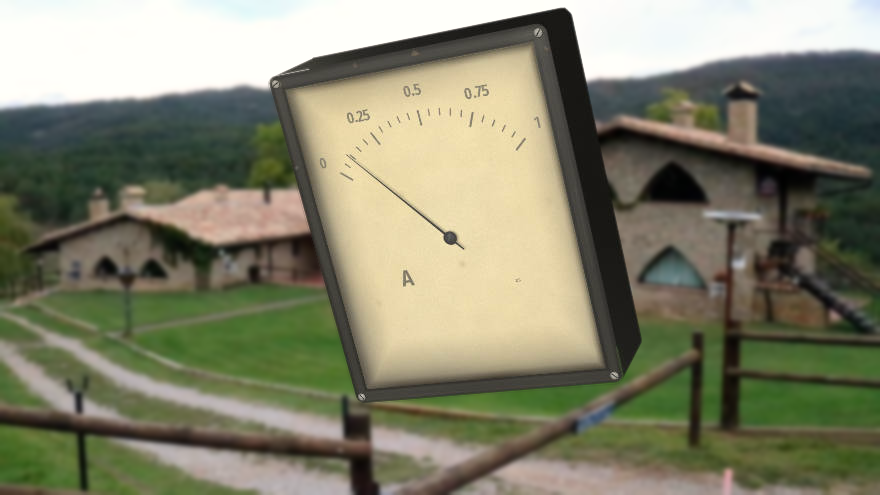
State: 0.1 A
